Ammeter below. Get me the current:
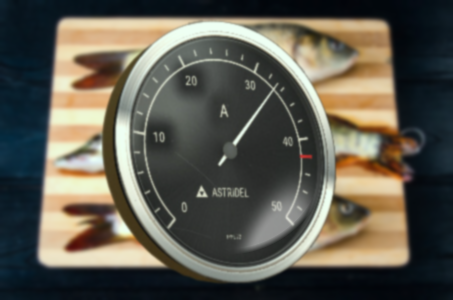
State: 33 A
